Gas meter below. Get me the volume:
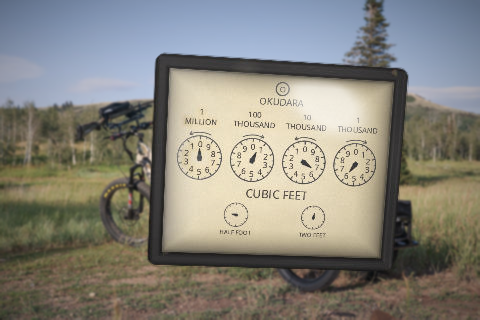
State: 6600 ft³
